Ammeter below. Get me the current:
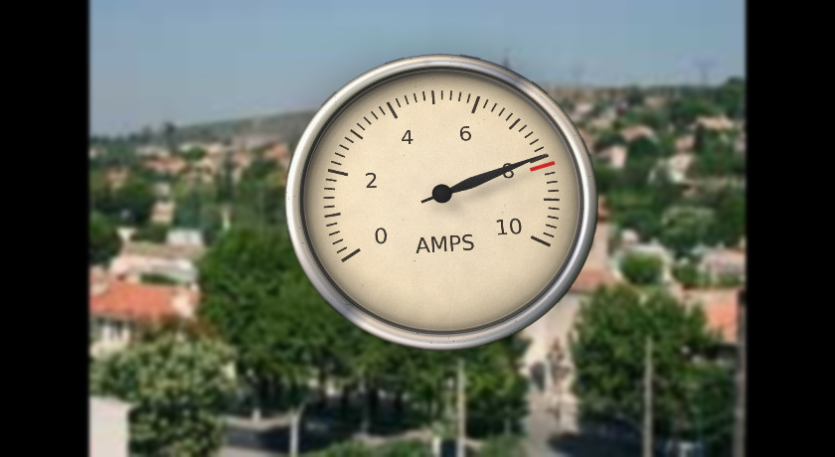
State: 8 A
